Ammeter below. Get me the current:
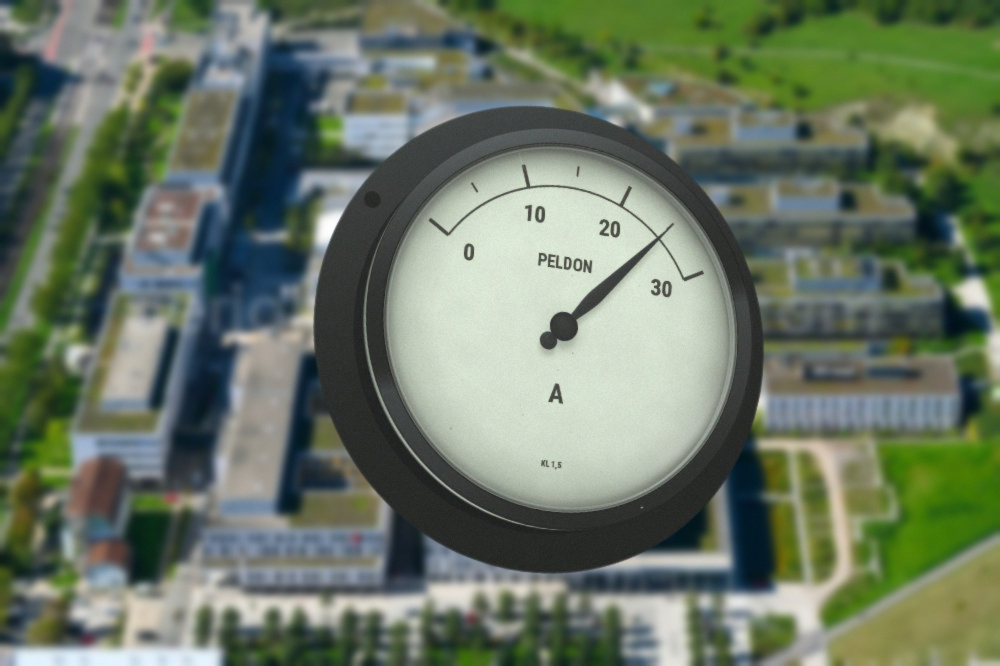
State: 25 A
